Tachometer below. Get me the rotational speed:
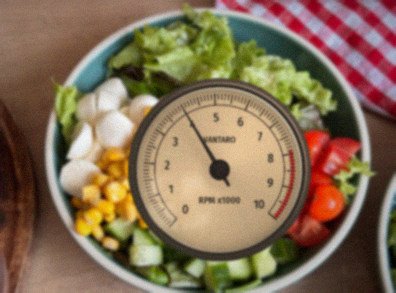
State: 4000 rpm
